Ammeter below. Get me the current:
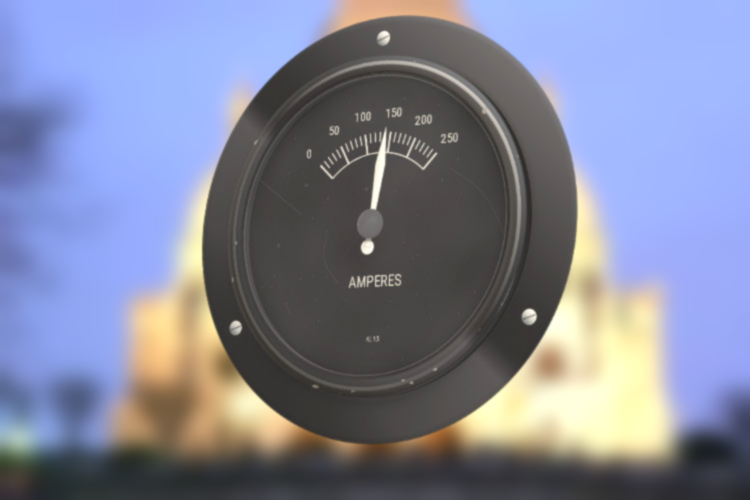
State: 150 A
